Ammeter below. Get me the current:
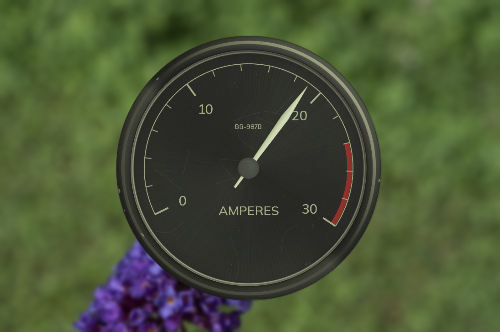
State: 19 A
